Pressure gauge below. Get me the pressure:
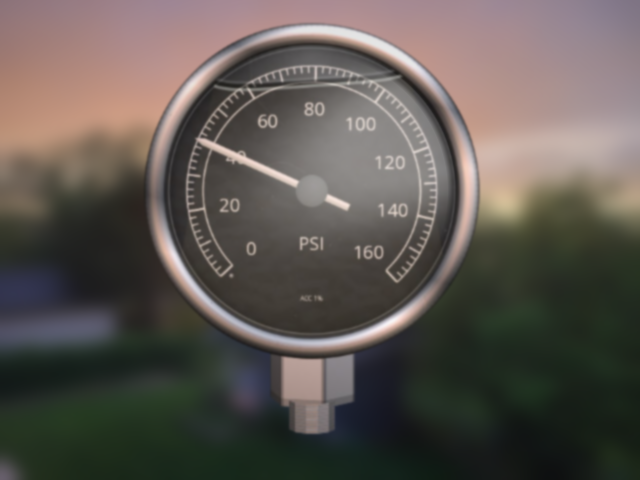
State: 40 psi
